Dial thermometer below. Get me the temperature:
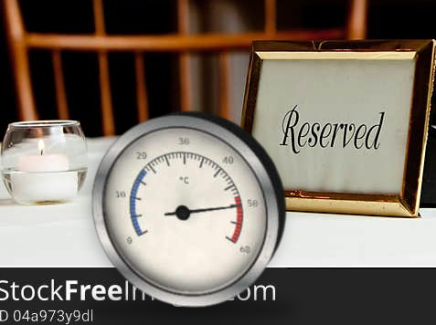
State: 50 °C
